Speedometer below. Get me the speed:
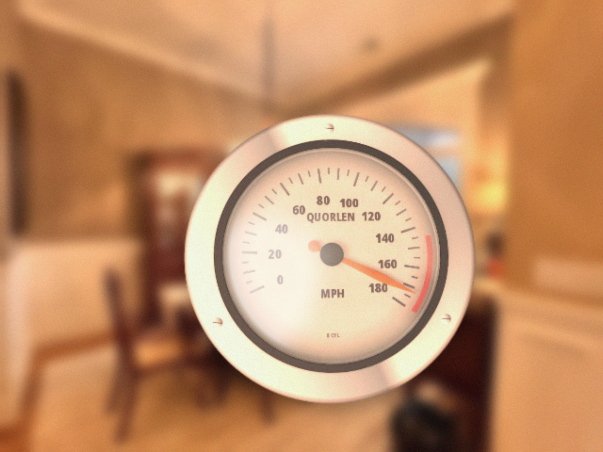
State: 172.5 mph
